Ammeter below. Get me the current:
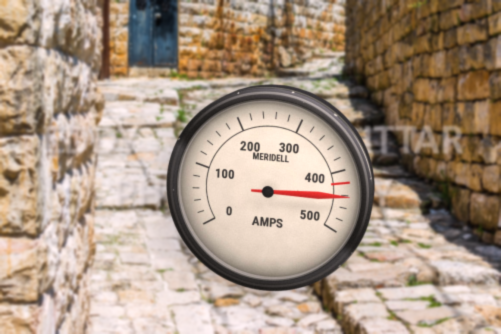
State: 440 A
